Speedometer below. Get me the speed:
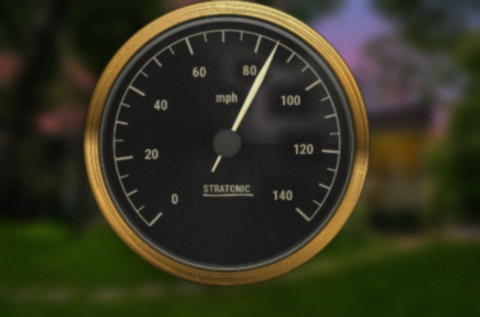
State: 85 mph
